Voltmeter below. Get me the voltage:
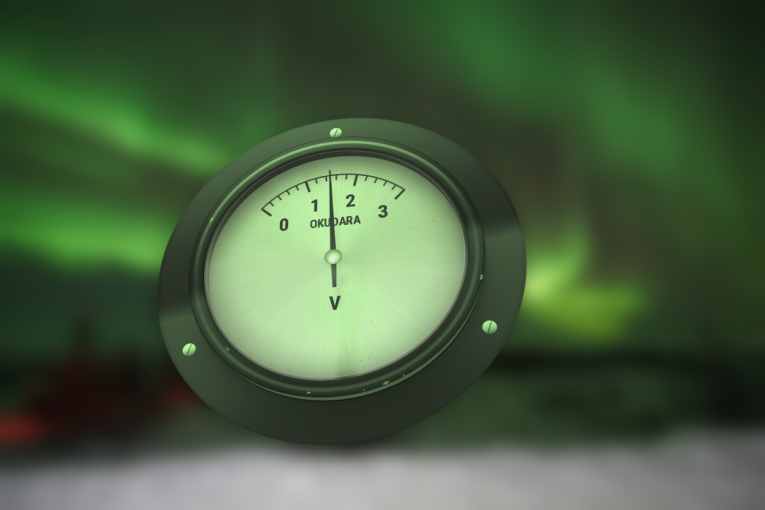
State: 1.5 V
